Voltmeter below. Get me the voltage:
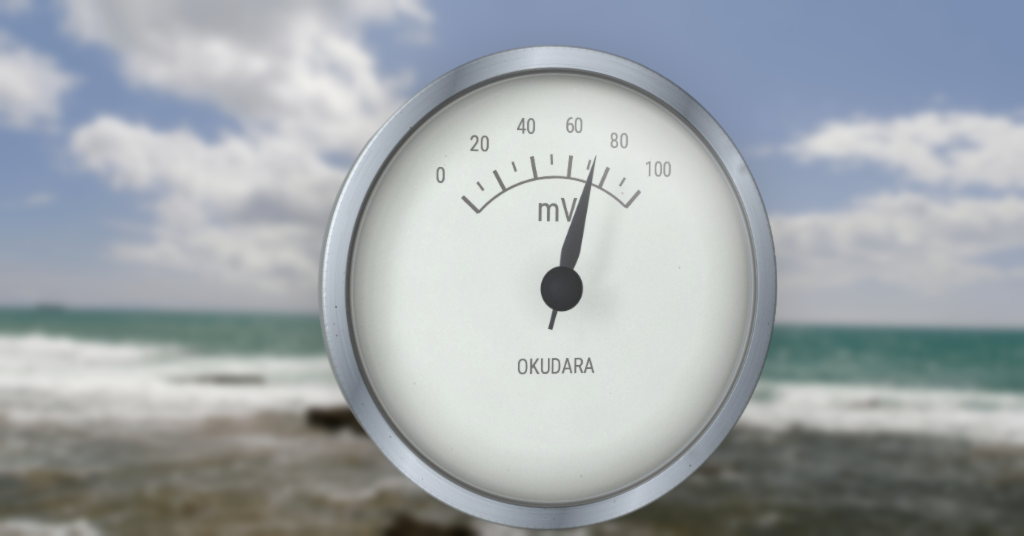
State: 70 mV
